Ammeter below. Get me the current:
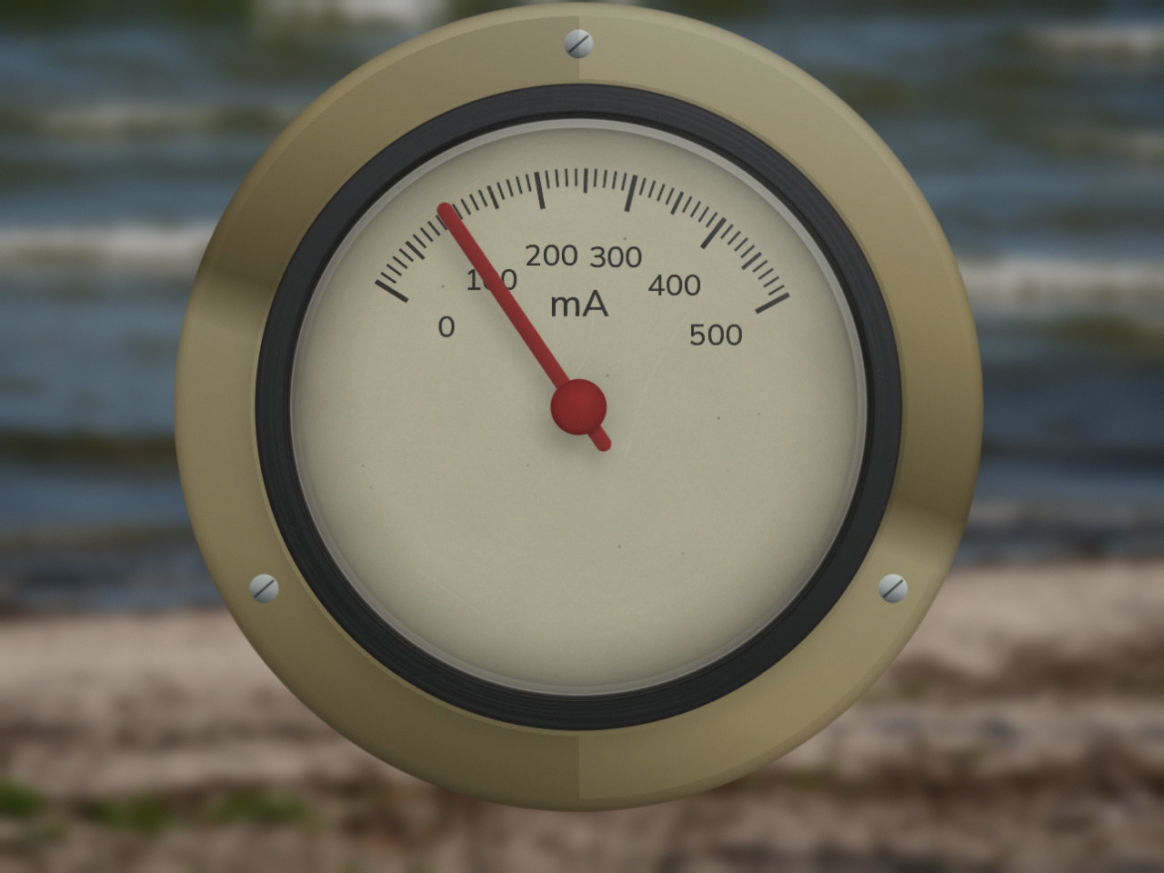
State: 100 mA
